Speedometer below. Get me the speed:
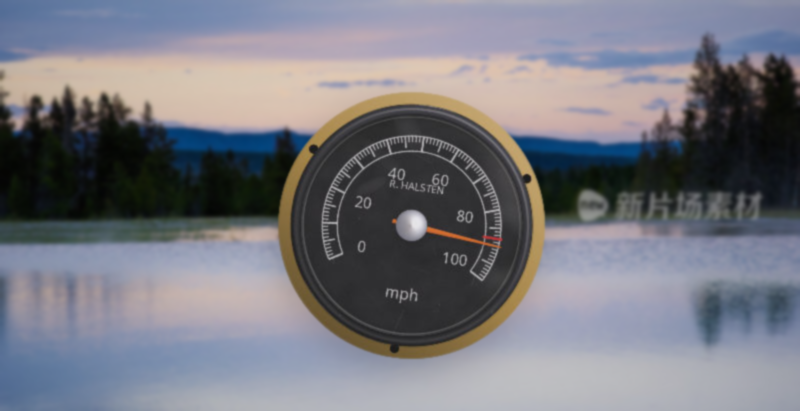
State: 90 mph
